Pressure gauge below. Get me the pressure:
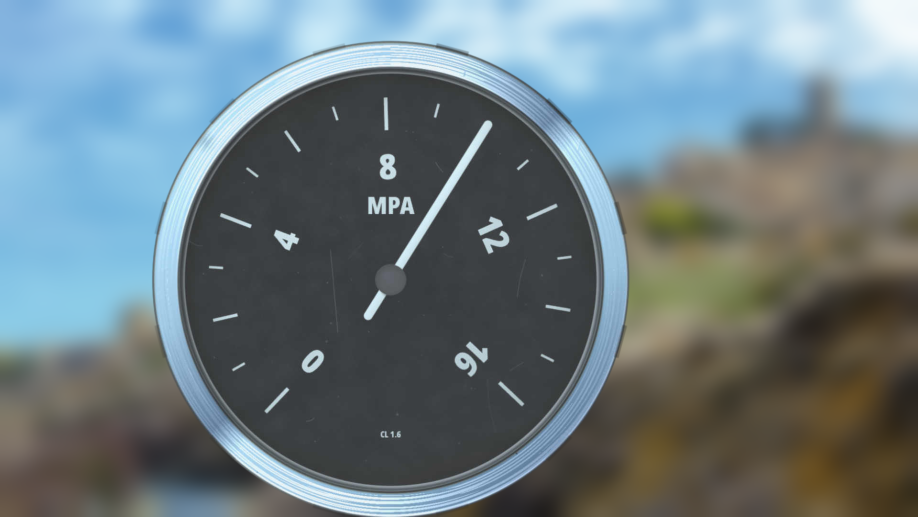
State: 10 MPa
